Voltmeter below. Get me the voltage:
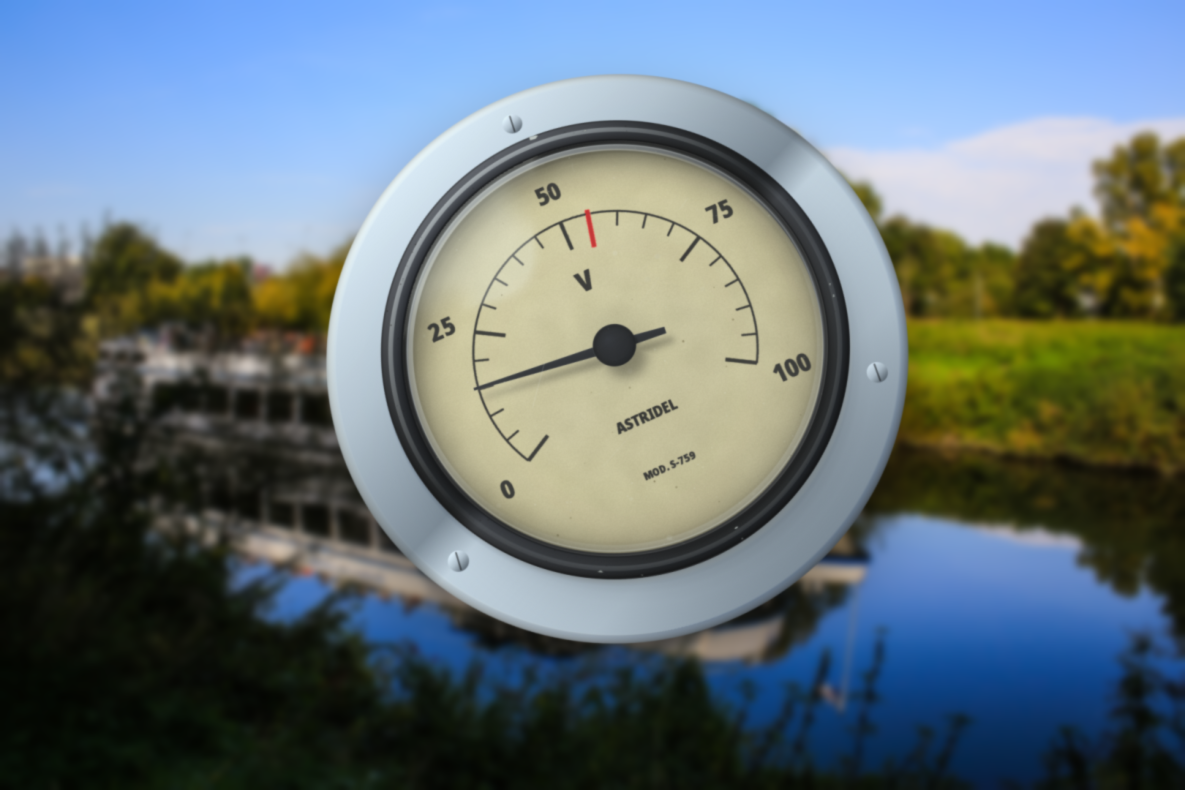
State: 15 V
